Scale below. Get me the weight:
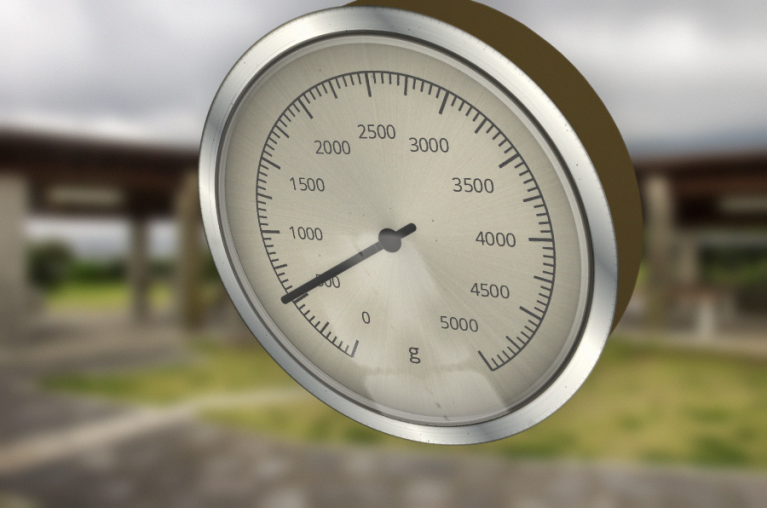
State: 550 g
